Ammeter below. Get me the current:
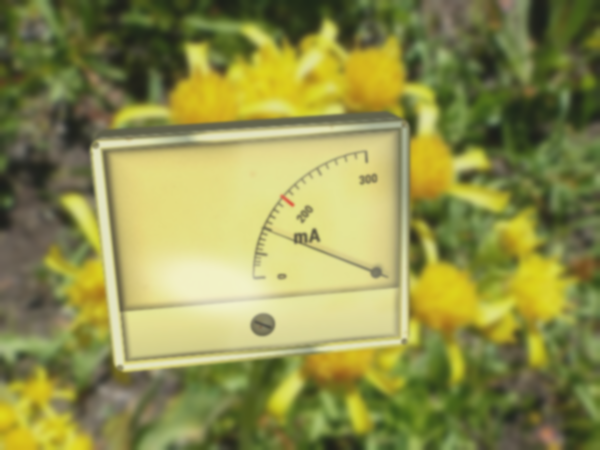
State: 150 mA
